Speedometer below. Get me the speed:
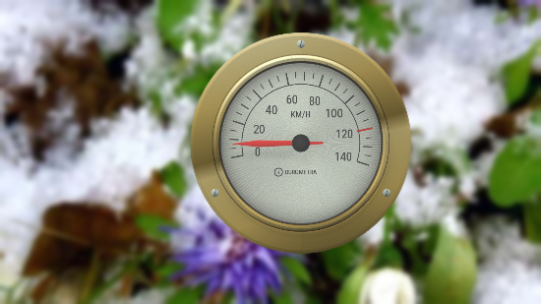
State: 7.5 km/h
